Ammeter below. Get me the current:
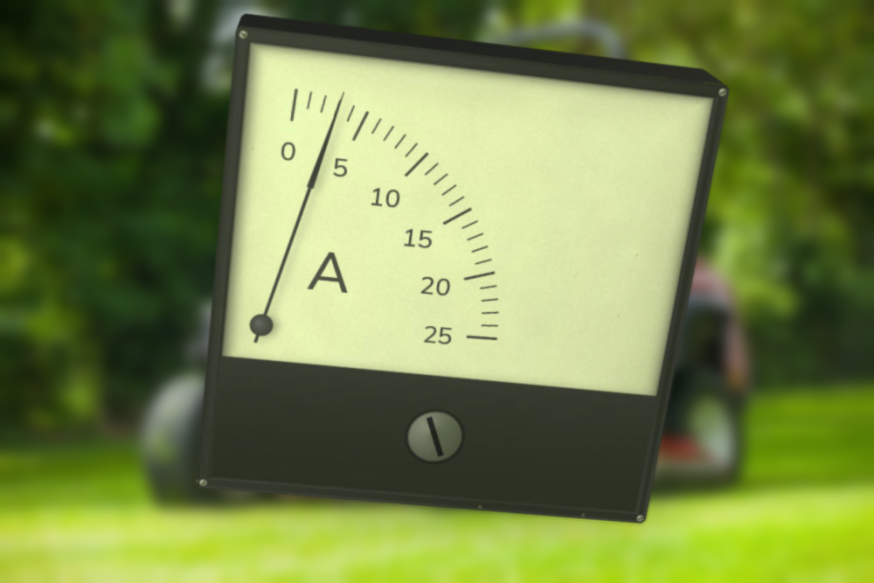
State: 3 A
